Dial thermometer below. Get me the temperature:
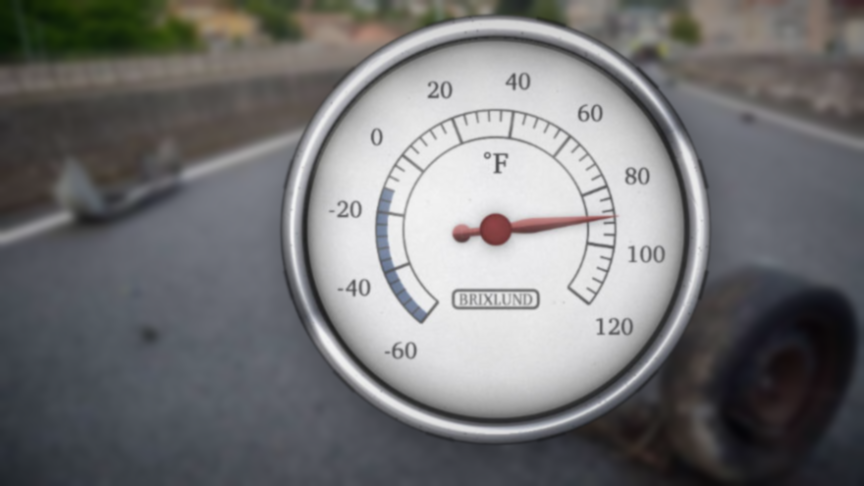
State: 90 °F
